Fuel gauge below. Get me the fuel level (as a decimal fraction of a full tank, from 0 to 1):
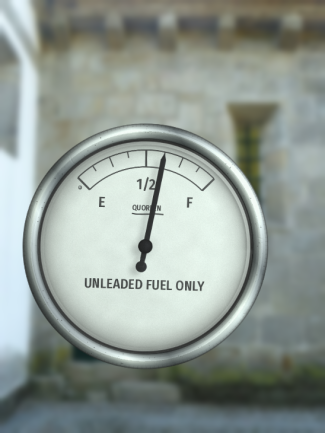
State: 0.625
